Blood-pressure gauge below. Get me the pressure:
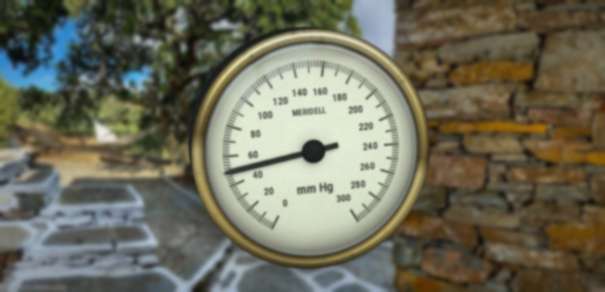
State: 50 mmHg
